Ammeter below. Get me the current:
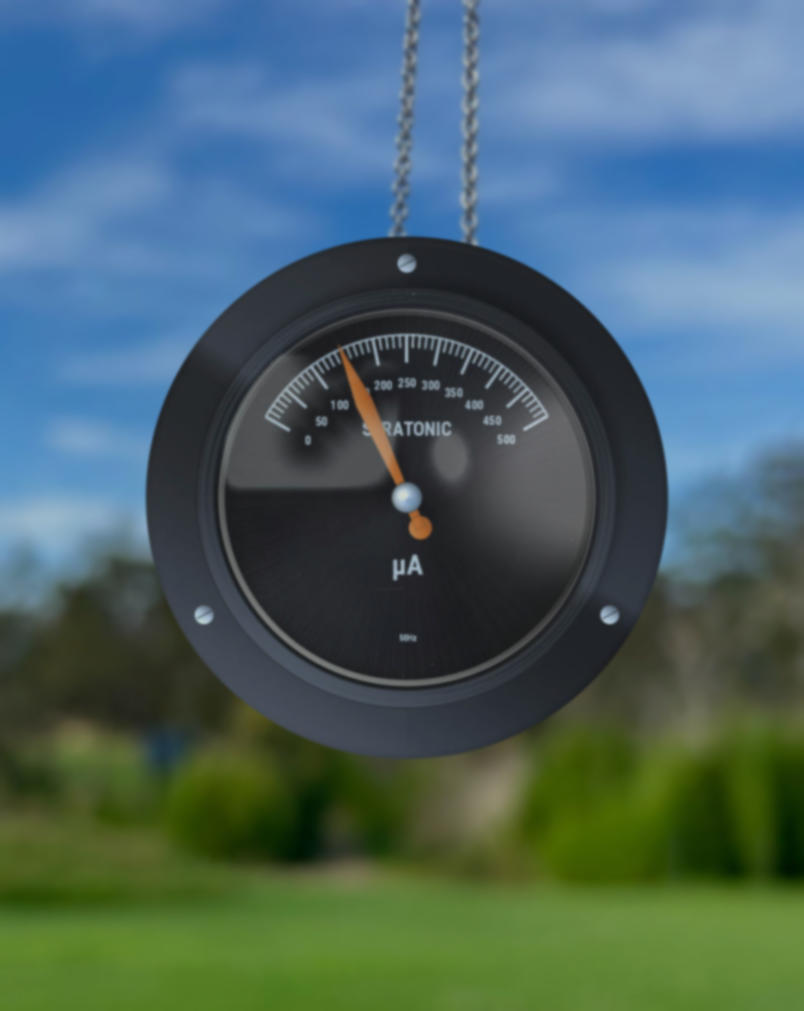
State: 150 µA
